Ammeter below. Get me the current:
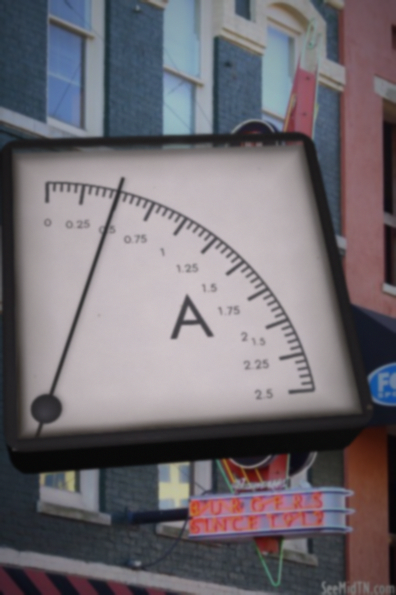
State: 0.5 A
